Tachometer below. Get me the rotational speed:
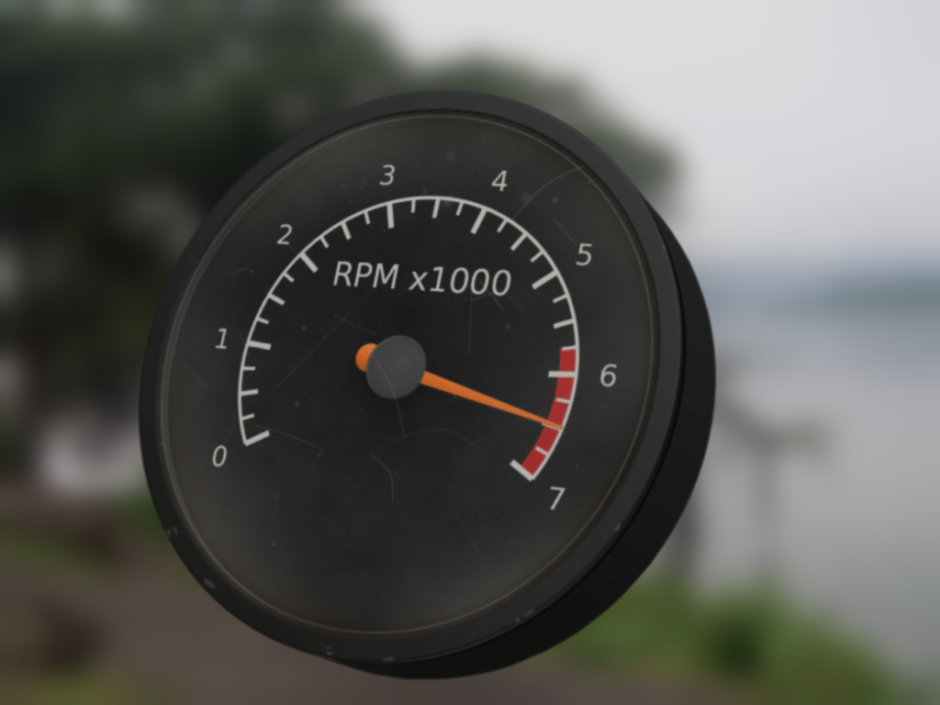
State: 6500 rpm
